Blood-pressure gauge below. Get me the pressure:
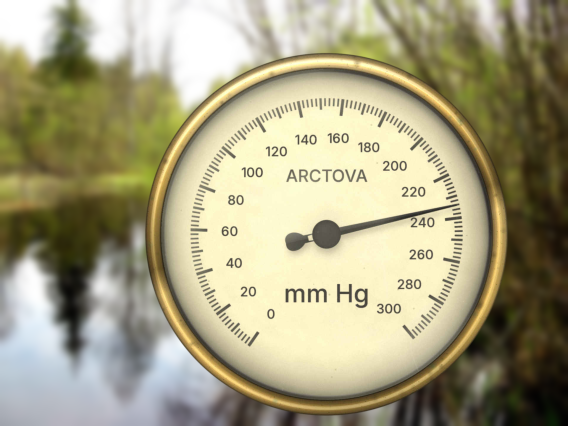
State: 234 mmHg
